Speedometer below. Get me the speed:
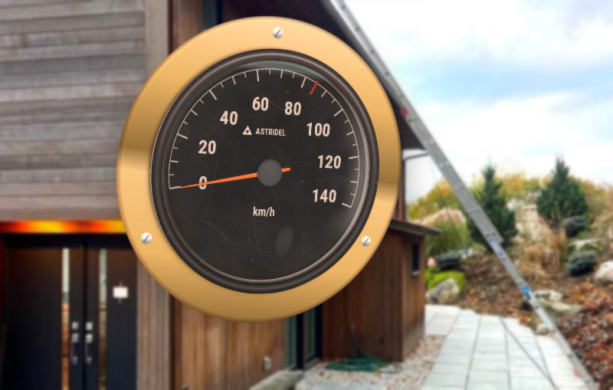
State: 0 km/h
